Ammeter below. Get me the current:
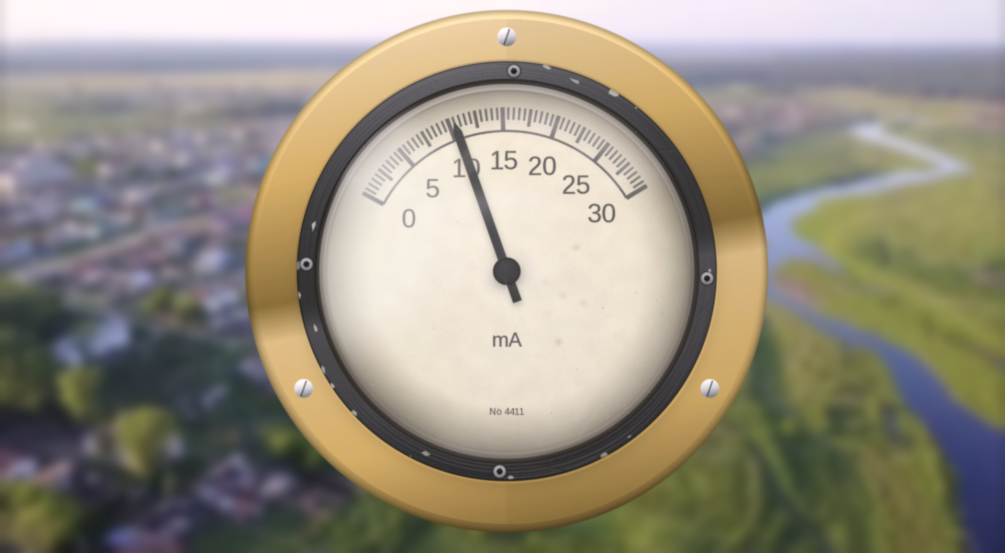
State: 10.5 mA
